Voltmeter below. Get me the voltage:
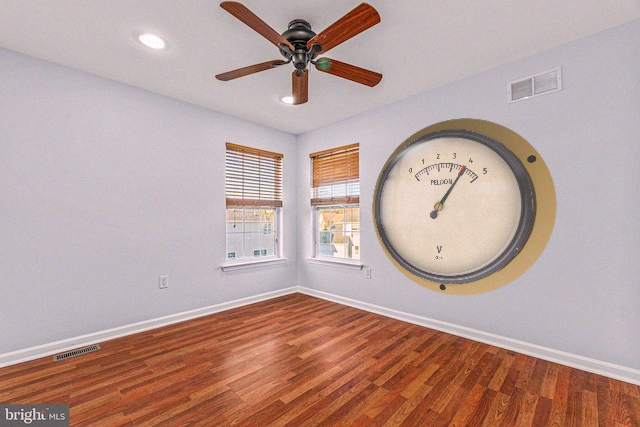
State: 4 V
